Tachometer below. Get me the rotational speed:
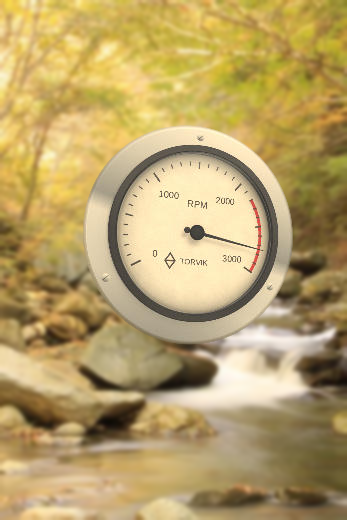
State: 2750 rpm
